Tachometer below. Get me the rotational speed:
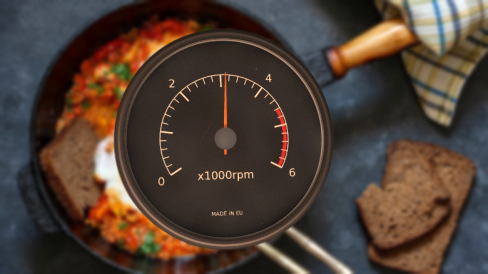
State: 3100 rpm
